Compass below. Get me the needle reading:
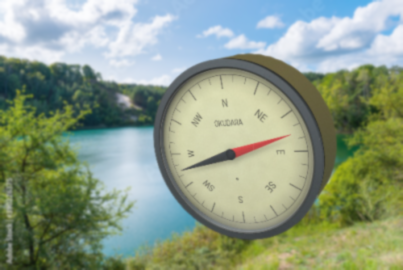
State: 75 °
